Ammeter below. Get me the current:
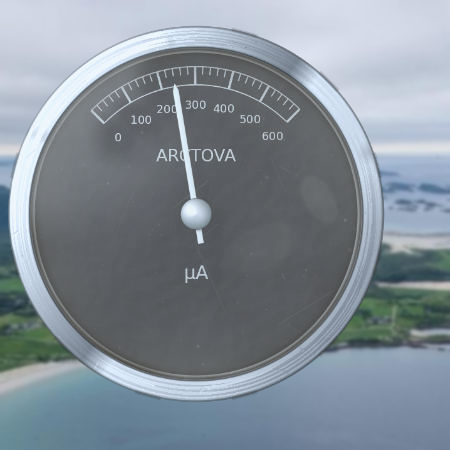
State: 240 µA
